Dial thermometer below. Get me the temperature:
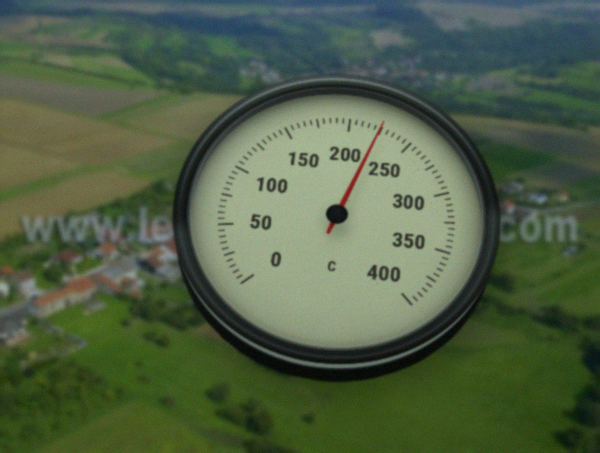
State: 225 °C
